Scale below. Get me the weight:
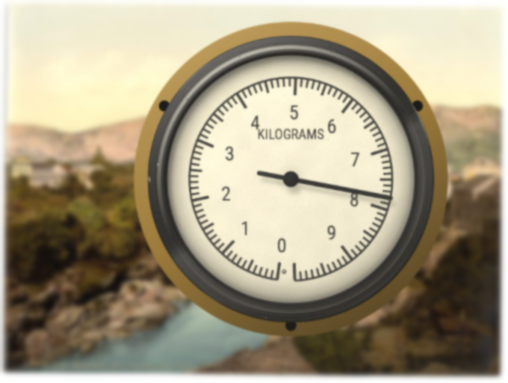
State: 7.8 kg
